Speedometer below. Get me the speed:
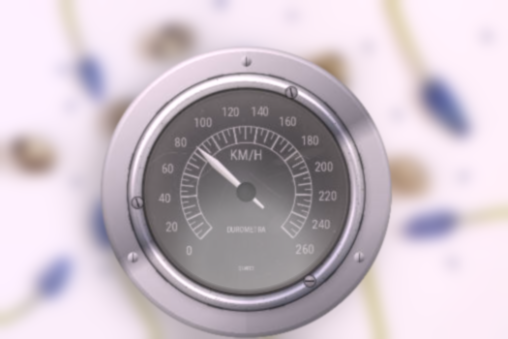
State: 85 km/h
